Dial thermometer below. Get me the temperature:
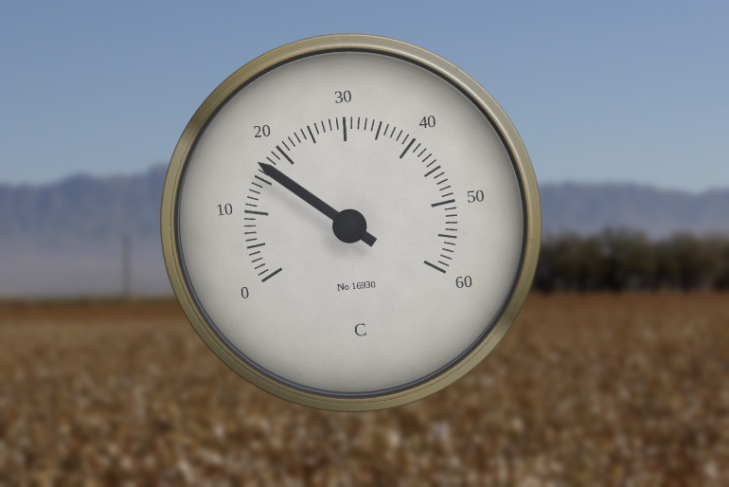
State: 17 °C
